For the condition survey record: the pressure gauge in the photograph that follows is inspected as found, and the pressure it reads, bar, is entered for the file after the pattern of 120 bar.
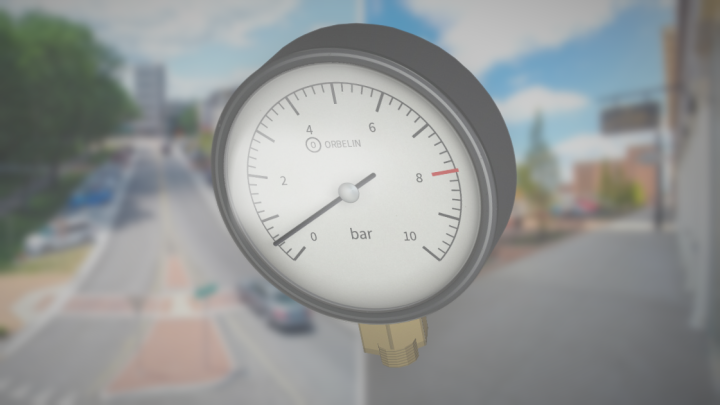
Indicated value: 0.5 bar
